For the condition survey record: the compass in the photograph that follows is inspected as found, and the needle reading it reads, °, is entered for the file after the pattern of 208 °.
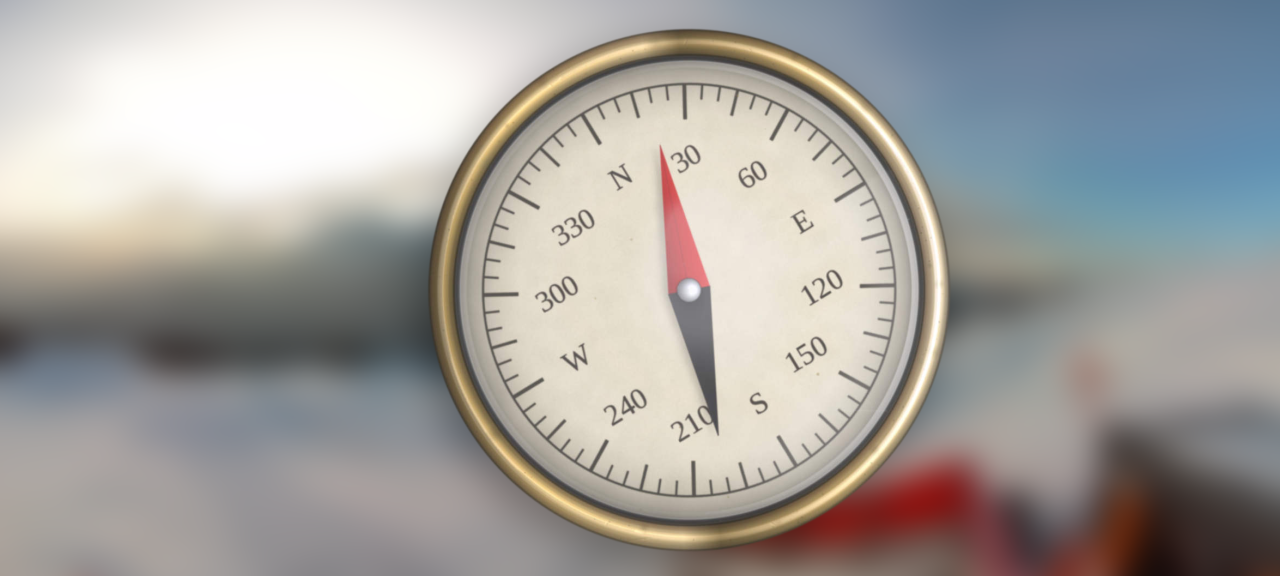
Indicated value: 20 °
